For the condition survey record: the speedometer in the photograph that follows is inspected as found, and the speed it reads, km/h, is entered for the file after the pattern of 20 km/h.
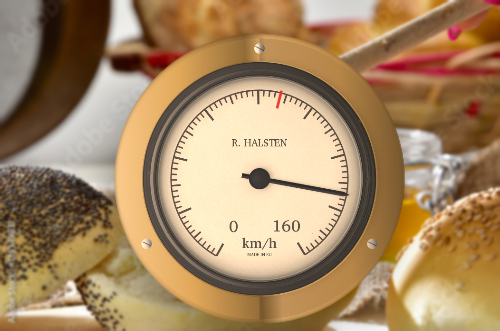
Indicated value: 134 km/h
